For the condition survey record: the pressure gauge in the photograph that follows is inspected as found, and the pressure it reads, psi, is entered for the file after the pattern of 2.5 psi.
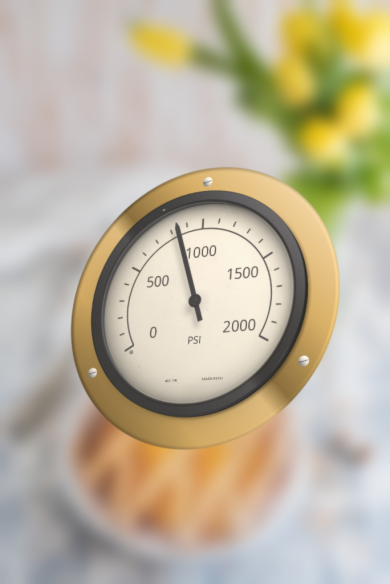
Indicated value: 850 psi
